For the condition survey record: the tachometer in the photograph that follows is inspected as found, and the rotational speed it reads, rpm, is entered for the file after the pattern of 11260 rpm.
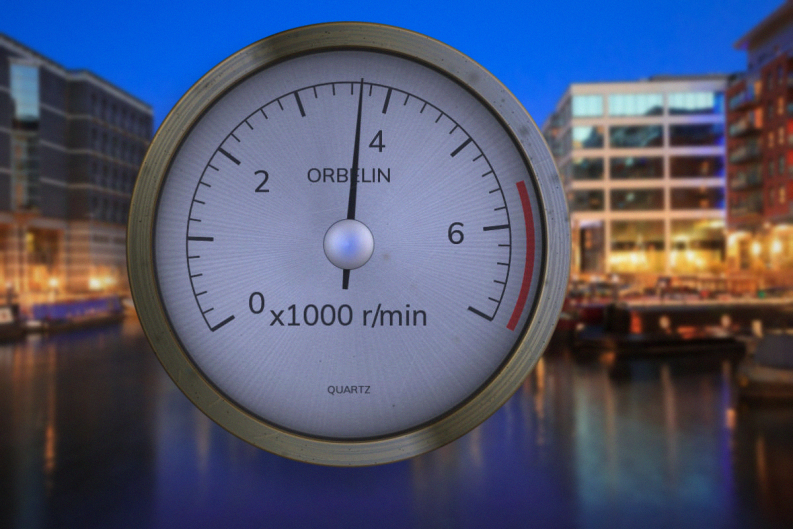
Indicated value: 3700 rpm
